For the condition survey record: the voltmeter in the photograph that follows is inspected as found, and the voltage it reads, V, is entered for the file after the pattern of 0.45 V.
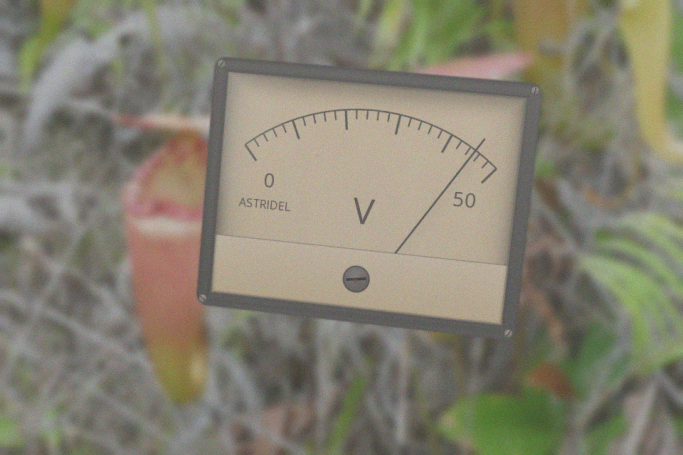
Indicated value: 45 V
